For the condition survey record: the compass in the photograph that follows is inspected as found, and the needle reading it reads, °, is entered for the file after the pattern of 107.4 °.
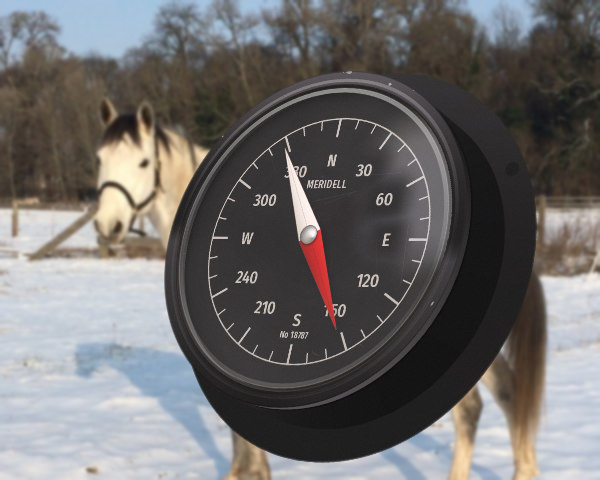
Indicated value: 150 °
